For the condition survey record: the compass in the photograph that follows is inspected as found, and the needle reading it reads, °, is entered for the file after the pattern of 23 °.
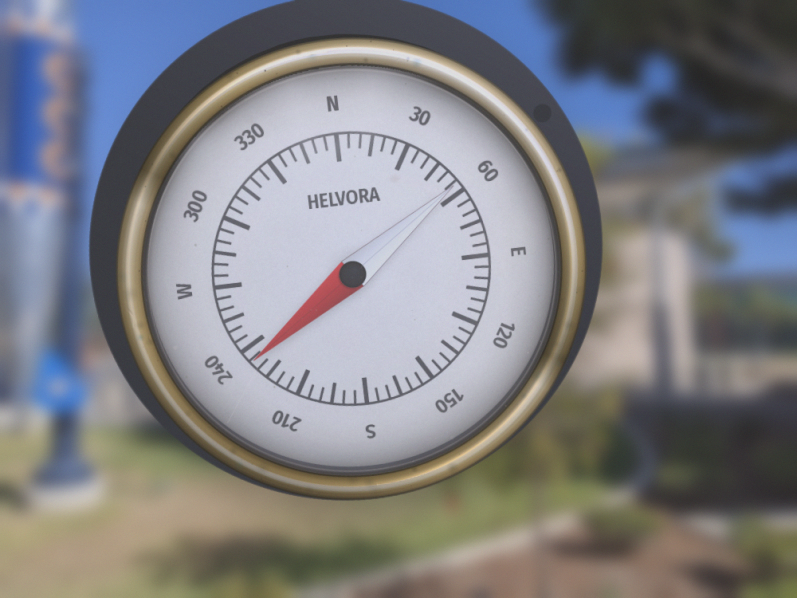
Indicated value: 235 °
